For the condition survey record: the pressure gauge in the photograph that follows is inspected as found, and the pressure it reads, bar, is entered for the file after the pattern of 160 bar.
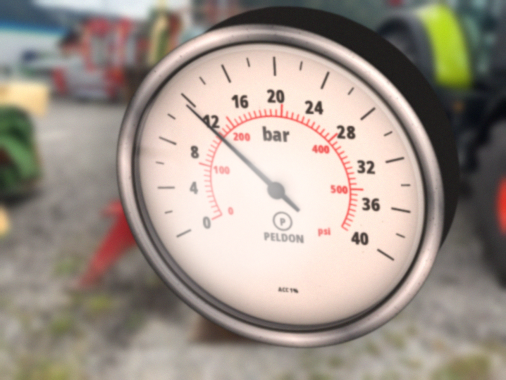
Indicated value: 12 bar
